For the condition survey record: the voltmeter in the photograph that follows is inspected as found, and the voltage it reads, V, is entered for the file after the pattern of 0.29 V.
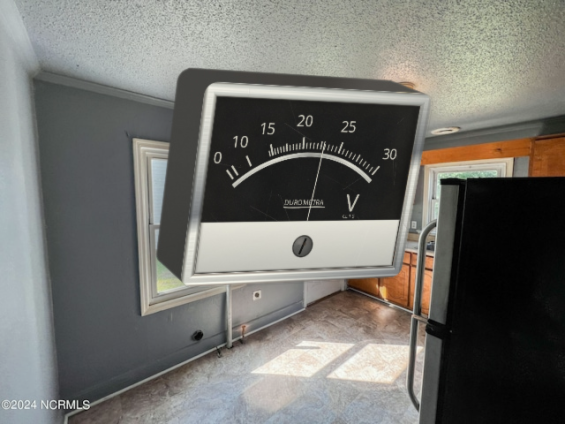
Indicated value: 22.5 V
